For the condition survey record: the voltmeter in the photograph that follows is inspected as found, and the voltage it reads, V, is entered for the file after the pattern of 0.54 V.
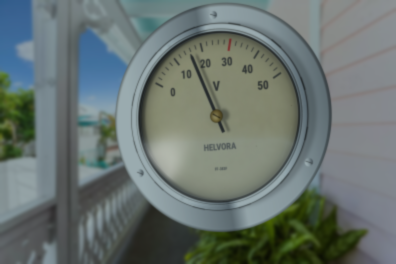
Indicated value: 16 V
